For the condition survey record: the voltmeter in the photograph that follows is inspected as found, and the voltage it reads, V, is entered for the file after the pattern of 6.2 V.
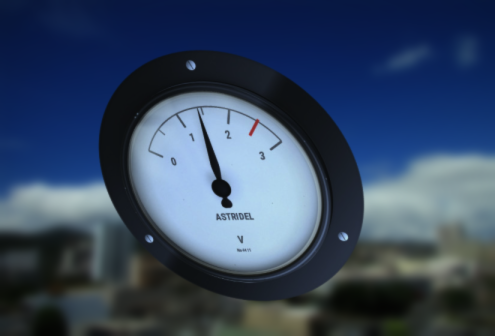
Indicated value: 1.5 V
